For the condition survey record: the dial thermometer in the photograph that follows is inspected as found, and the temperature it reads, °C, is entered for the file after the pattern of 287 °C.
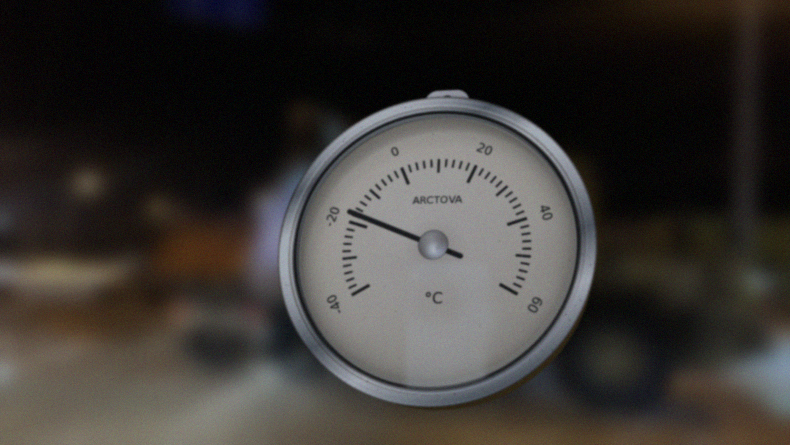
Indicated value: -18 °C
